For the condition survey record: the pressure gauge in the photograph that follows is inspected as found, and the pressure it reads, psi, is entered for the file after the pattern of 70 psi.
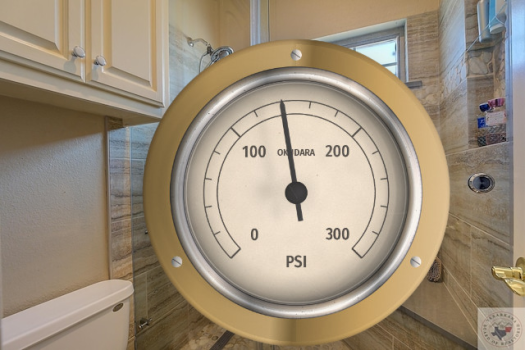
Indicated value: 140 psi
